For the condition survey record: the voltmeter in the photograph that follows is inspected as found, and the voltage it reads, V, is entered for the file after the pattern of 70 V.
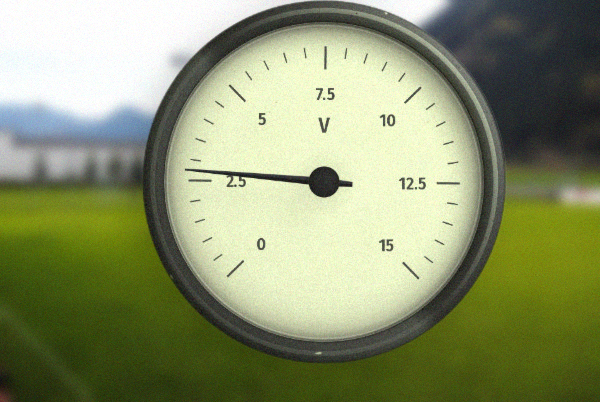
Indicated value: 2.75 V
